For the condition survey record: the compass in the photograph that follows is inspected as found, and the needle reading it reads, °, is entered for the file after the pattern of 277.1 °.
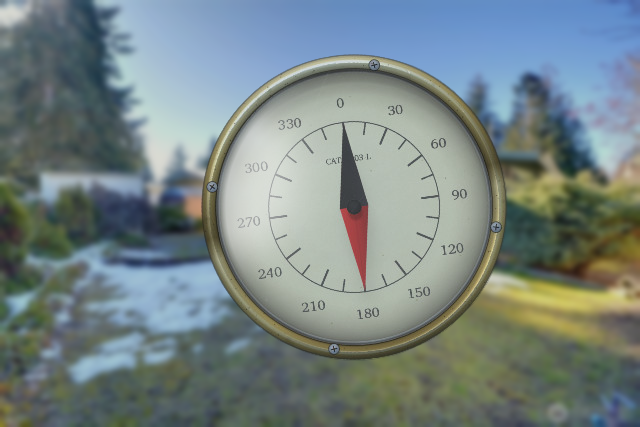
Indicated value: 180 °
